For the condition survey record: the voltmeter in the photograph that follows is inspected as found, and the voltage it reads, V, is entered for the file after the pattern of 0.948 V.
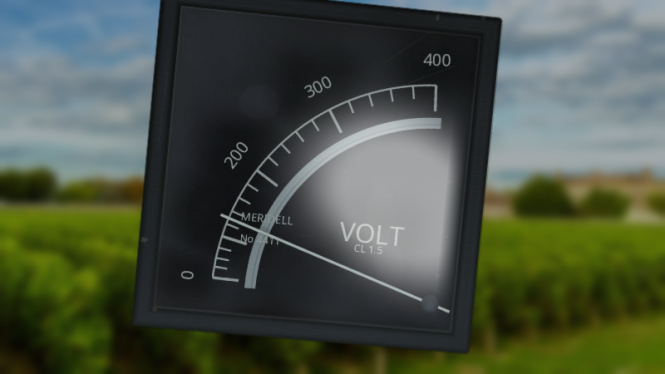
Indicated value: 130 V
